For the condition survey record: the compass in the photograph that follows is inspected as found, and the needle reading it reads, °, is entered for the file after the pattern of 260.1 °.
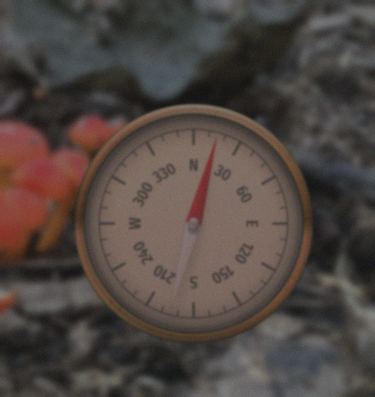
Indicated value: 15 °
